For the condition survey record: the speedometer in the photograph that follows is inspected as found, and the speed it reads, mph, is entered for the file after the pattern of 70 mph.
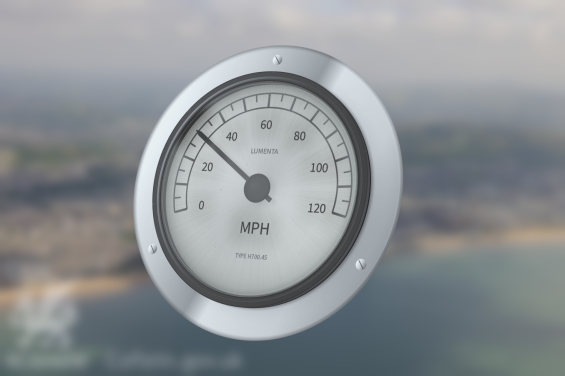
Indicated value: 30 mph
